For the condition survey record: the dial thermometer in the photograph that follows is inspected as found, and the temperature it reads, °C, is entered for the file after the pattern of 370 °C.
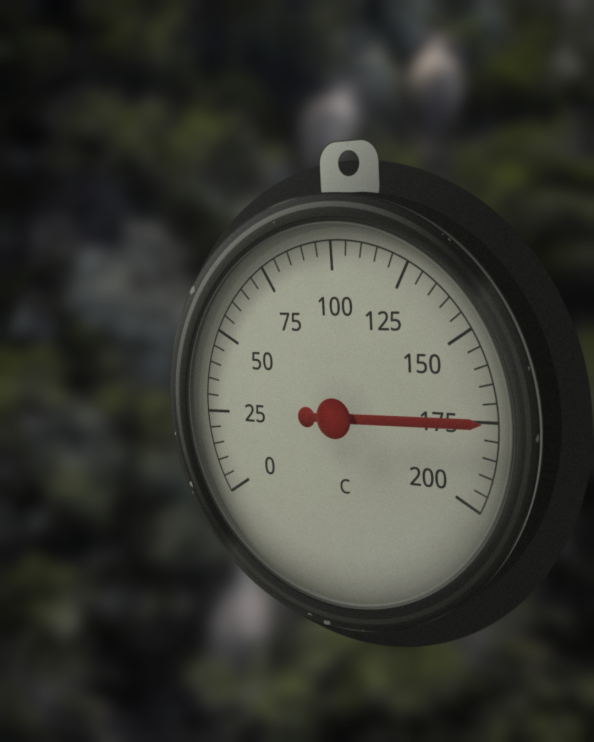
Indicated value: 175 °C
